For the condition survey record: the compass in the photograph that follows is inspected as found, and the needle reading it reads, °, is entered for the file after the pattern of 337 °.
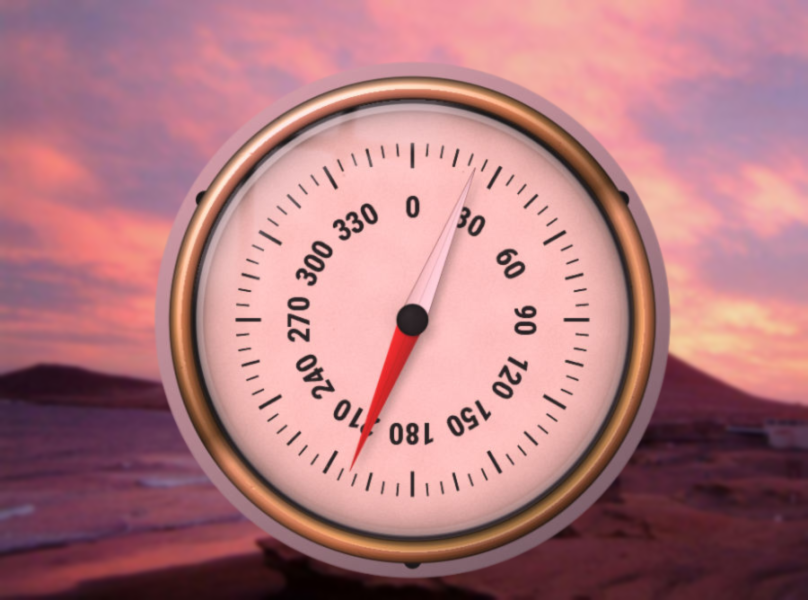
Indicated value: 202.5 °
